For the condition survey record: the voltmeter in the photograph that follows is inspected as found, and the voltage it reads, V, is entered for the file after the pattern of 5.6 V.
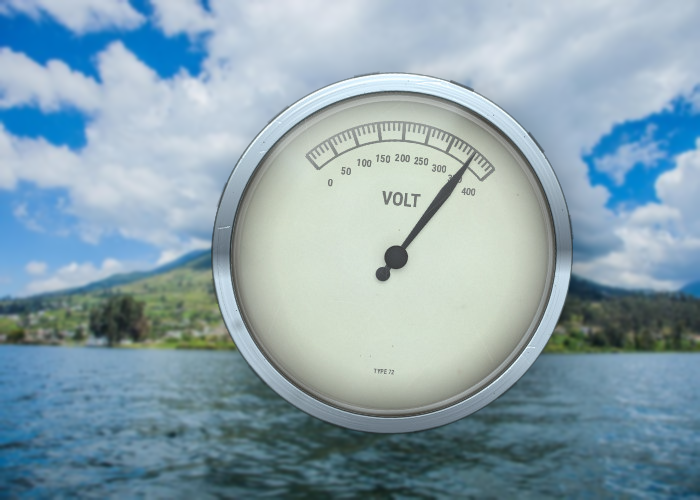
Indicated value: 350 V
